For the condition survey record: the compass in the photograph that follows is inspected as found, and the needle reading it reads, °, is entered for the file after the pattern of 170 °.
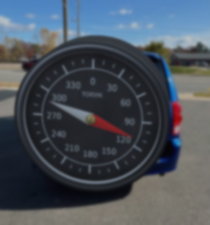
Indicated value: 110 °
